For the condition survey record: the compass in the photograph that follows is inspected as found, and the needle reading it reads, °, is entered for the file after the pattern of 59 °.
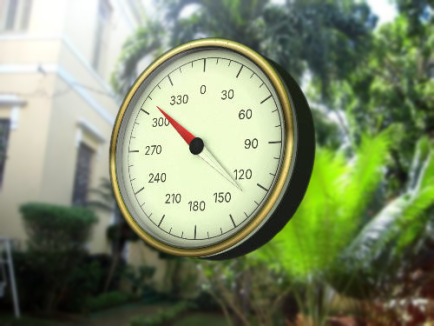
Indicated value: 310 °
